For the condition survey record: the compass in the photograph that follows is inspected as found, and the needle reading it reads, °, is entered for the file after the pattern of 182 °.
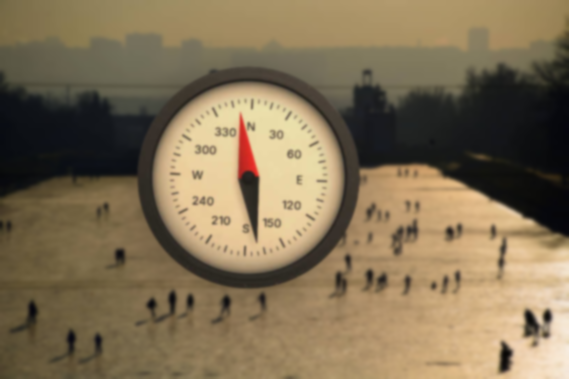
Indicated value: 350 °
